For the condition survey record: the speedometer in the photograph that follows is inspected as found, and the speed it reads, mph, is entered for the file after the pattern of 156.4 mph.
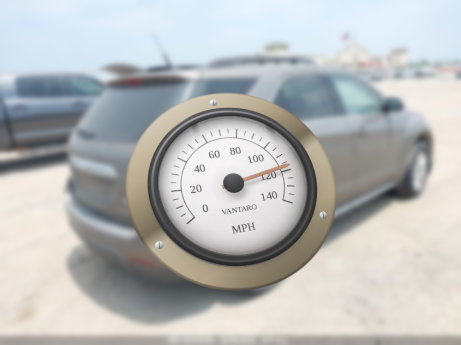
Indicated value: 117.5 mph
